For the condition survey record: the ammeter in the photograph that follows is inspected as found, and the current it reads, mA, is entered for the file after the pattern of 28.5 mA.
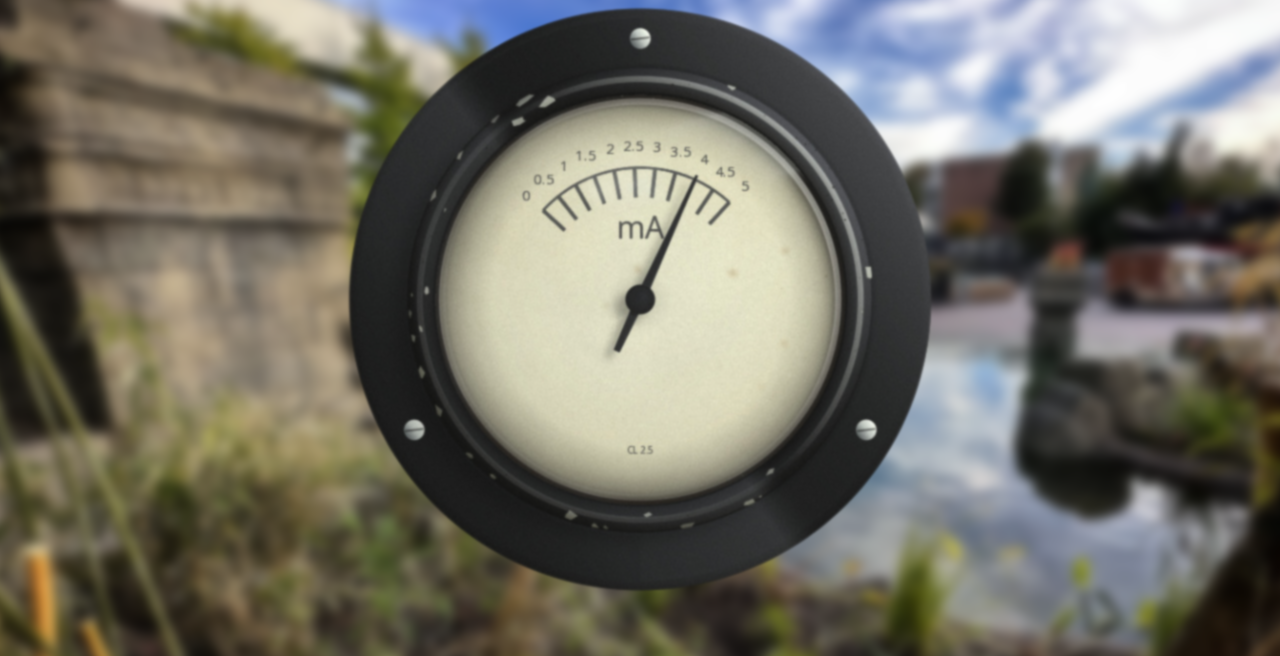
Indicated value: 4 mA
